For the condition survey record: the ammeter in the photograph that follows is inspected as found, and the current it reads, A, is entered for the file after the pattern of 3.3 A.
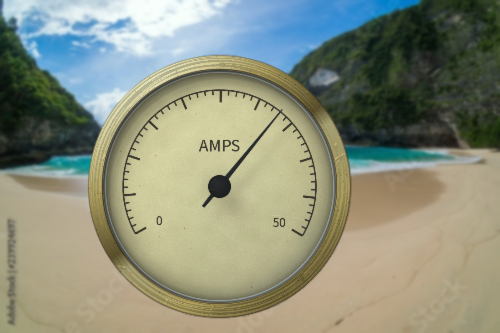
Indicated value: 33 A
